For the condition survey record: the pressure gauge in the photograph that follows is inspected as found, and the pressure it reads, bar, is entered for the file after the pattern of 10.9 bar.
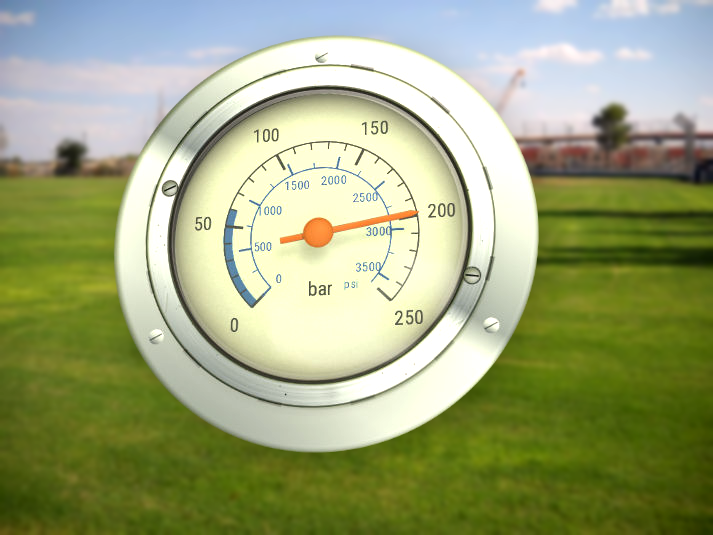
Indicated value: 200 bar
